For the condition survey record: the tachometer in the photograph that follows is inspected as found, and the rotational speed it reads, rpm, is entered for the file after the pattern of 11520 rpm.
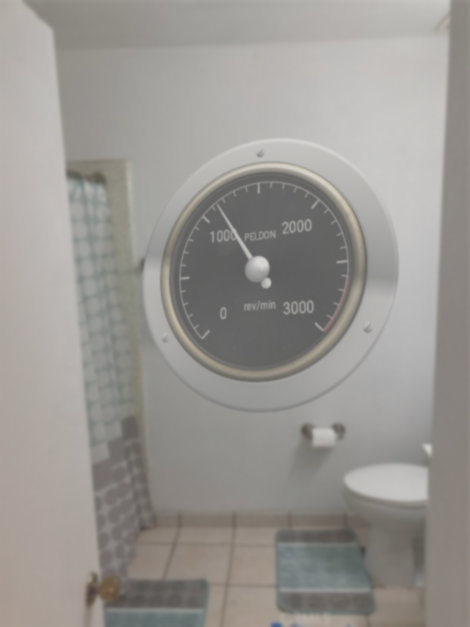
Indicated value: 1150 rpm
